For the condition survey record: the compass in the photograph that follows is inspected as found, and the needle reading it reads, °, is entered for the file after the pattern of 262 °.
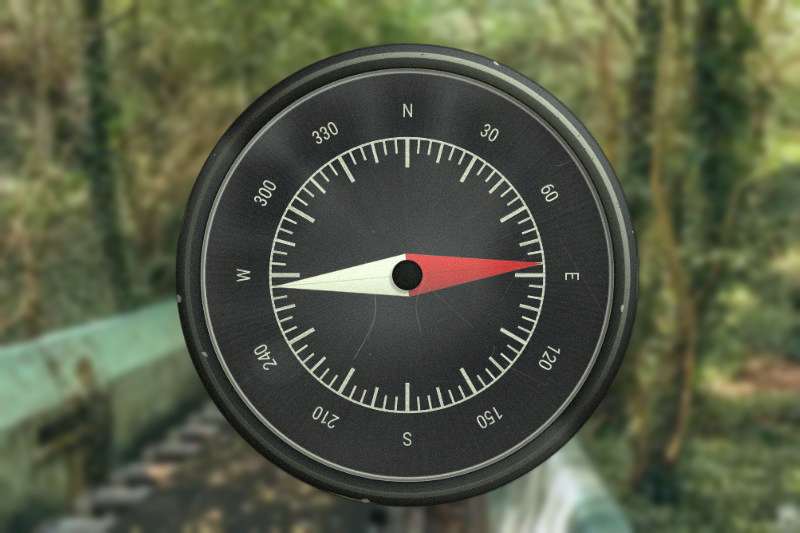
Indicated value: 85 °
